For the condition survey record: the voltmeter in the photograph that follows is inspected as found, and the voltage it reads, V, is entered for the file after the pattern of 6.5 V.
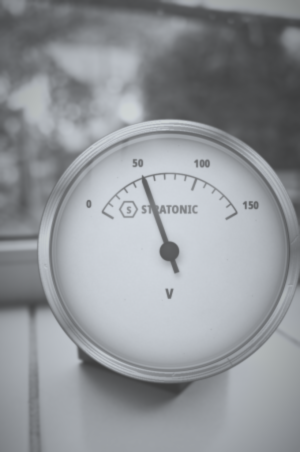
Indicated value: 50 V
